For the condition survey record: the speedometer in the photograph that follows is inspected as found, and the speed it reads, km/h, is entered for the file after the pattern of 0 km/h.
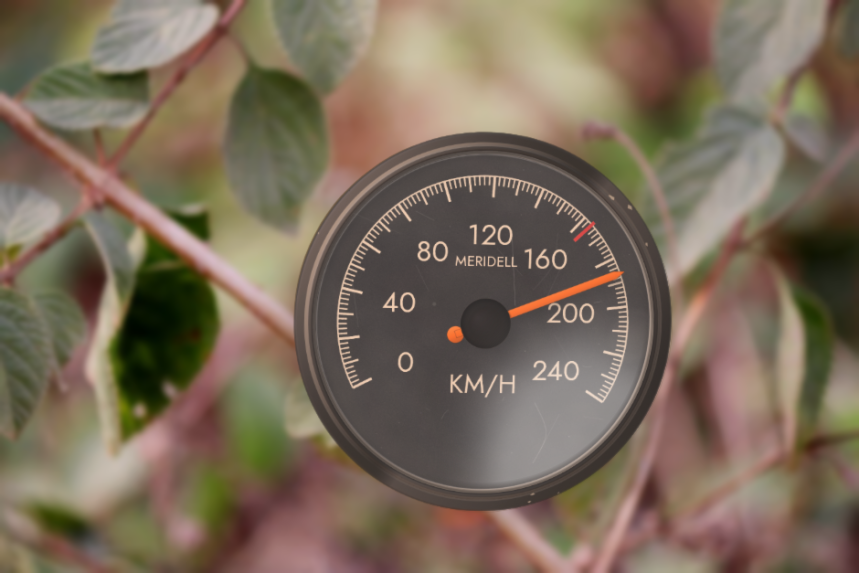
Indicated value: 186 km/h
